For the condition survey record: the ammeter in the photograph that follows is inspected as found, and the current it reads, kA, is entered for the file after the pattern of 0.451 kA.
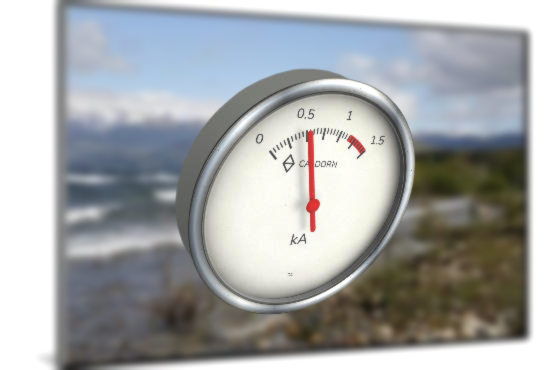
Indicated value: 0.5 kA
